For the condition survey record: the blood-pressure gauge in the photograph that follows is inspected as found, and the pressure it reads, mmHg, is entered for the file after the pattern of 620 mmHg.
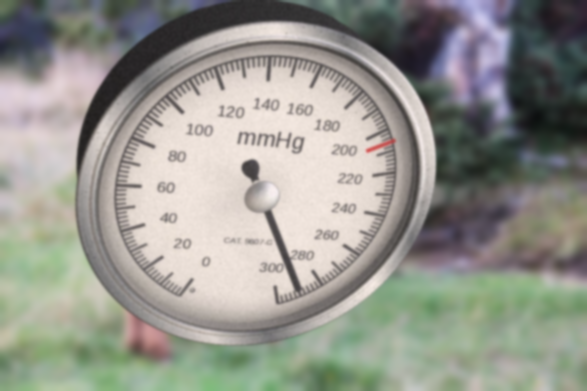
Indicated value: 290 mmHg
